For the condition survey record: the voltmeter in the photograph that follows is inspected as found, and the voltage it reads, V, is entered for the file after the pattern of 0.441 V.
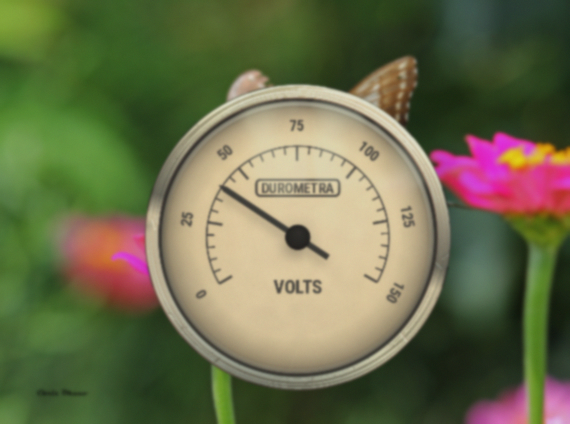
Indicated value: 40 V
